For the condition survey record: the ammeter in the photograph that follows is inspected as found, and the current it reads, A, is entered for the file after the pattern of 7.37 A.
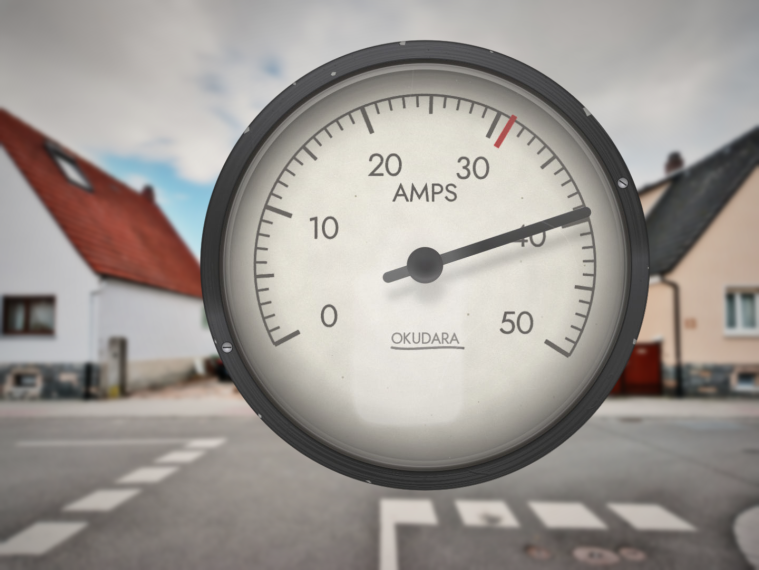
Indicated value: 39.5 A
